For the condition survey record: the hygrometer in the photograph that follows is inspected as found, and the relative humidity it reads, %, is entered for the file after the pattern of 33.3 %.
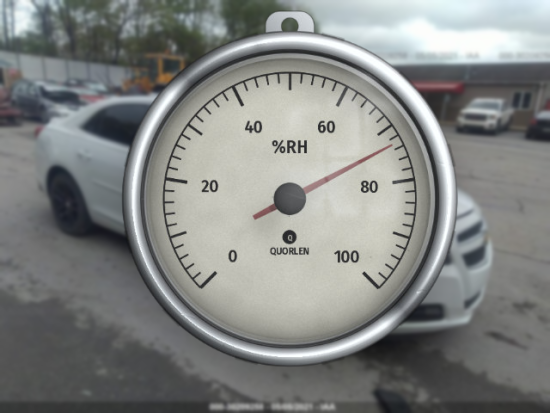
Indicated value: 73 %
